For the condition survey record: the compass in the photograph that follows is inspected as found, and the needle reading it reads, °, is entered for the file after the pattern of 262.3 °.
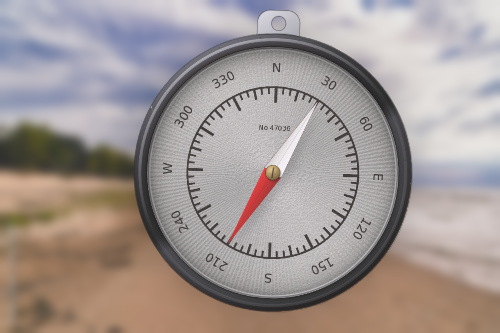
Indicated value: 210 °
